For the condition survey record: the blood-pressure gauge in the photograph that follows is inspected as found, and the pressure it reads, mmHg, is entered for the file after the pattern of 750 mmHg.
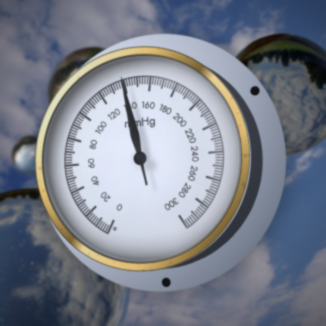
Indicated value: 140 mmHg
